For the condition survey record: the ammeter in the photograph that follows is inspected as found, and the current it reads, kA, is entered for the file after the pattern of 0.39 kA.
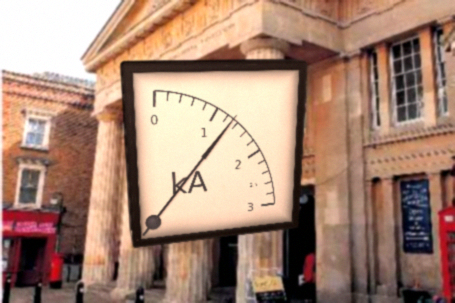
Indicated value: 1.3 kA
